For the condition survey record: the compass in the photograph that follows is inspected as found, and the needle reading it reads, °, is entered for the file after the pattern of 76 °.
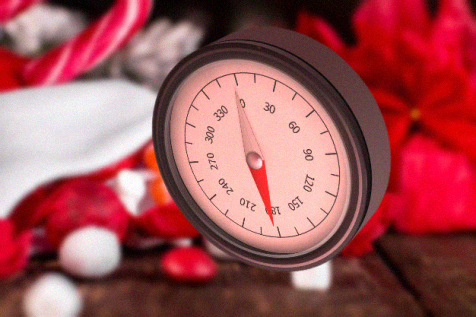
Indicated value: 180 °
